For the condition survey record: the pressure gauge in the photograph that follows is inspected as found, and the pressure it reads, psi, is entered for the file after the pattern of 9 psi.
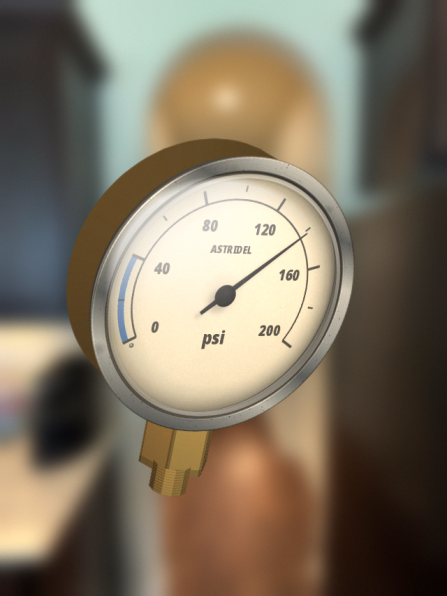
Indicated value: 140 psi
